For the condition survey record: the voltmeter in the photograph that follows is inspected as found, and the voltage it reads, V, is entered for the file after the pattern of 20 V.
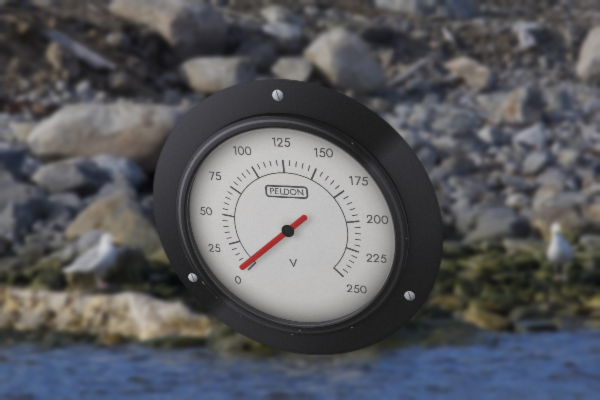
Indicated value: 5 V
